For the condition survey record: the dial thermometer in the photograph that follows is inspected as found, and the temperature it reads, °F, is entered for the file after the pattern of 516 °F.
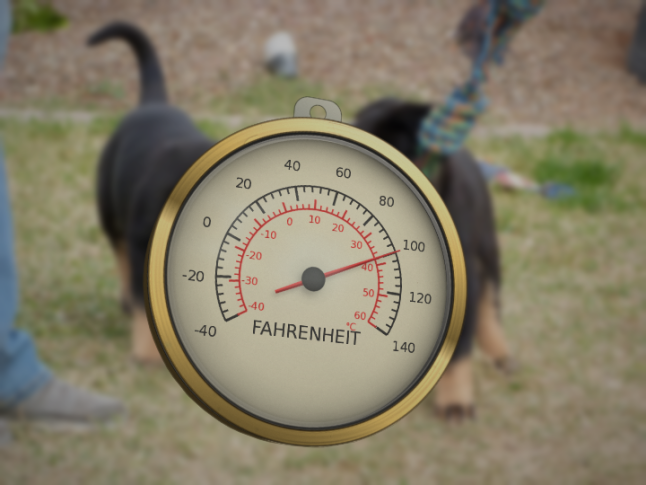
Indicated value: 100 °F
